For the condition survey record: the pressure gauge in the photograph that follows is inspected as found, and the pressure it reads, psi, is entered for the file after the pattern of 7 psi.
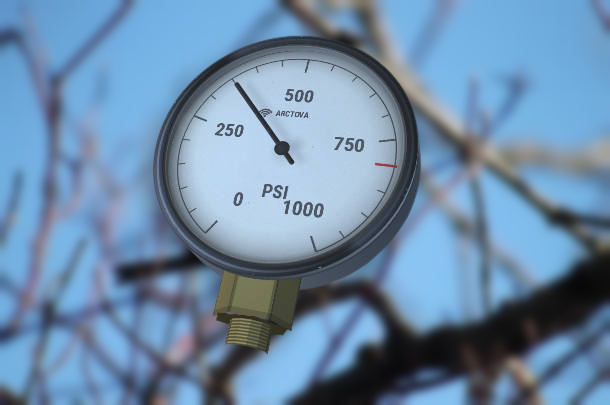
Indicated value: 350 psi
